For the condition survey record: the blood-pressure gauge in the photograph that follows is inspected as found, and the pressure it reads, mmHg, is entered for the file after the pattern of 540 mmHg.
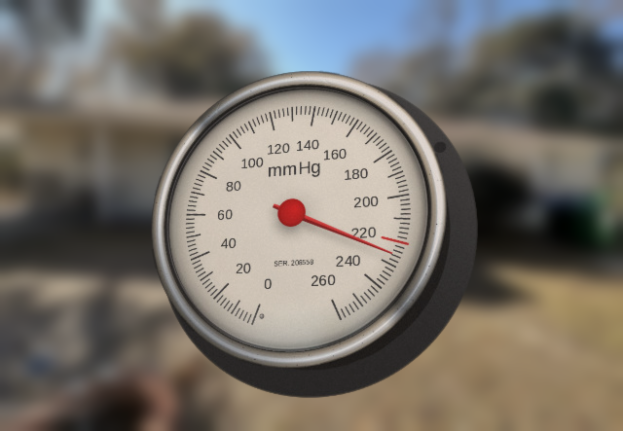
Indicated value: 226 mmHg
